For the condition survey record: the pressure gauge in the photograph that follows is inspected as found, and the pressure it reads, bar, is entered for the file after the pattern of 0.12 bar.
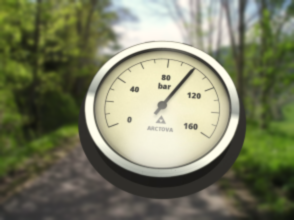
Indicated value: 100 bar
